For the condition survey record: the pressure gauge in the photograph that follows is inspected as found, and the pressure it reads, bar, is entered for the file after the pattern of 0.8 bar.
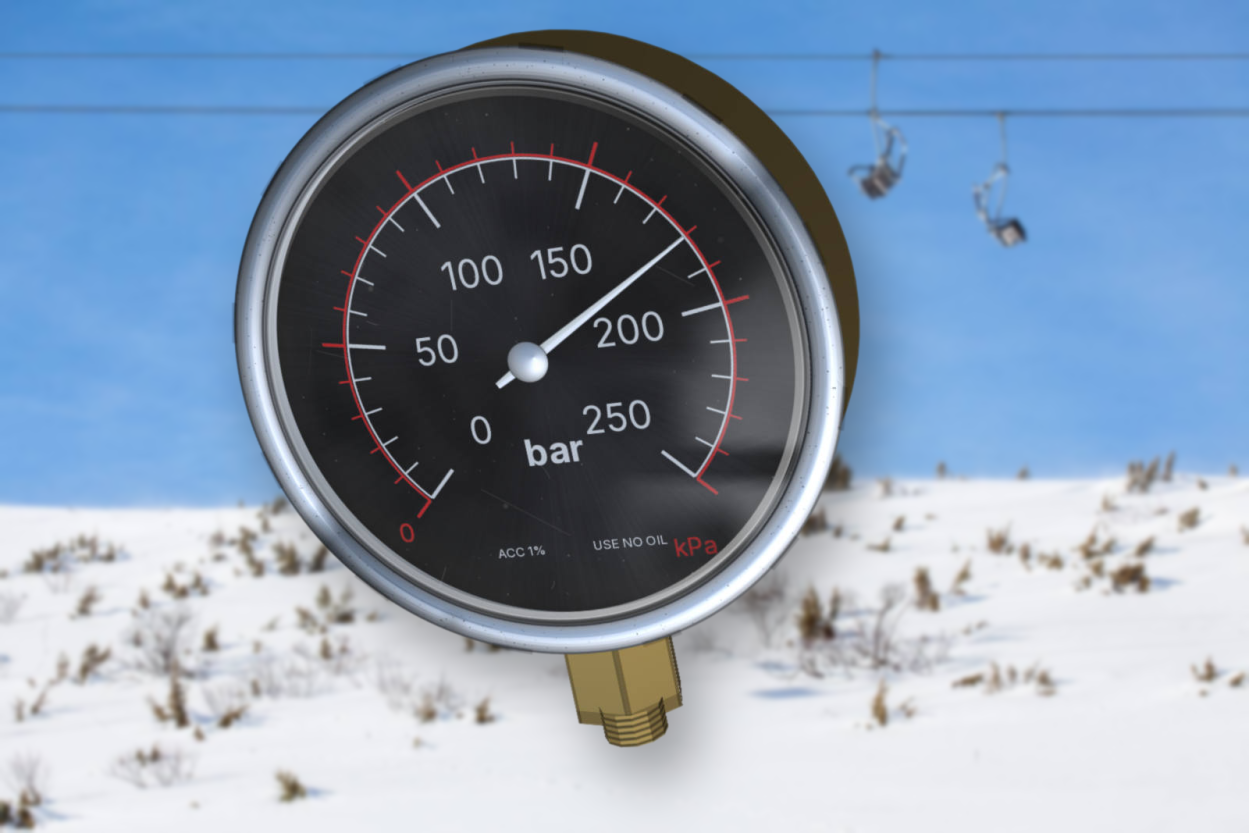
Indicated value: 180 bar
